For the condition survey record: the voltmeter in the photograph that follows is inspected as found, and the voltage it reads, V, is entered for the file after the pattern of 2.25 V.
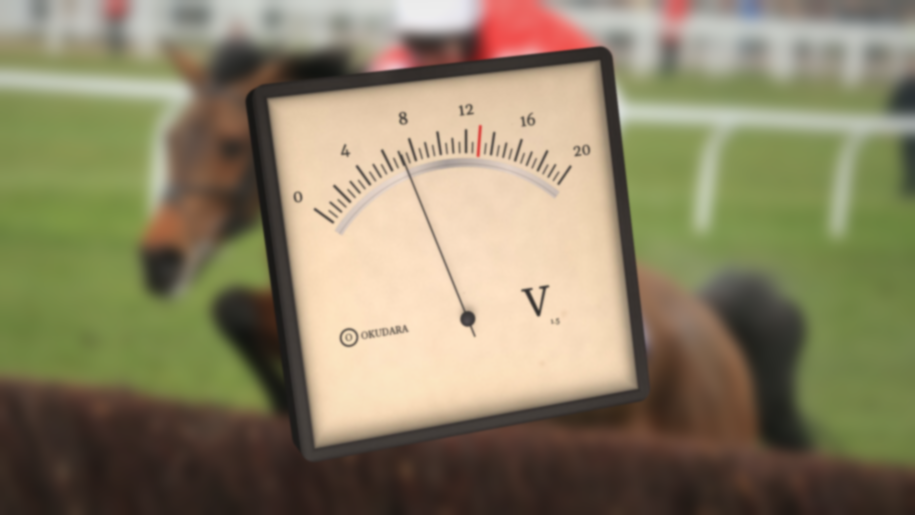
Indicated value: 7 V
